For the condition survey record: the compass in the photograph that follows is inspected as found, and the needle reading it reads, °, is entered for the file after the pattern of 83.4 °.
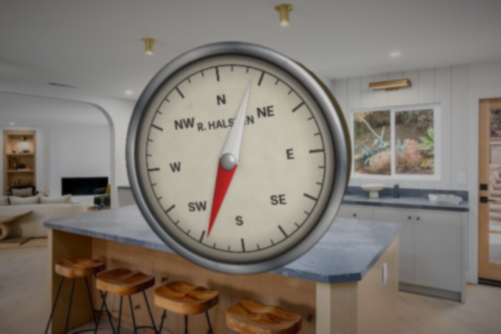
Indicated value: 205 °
